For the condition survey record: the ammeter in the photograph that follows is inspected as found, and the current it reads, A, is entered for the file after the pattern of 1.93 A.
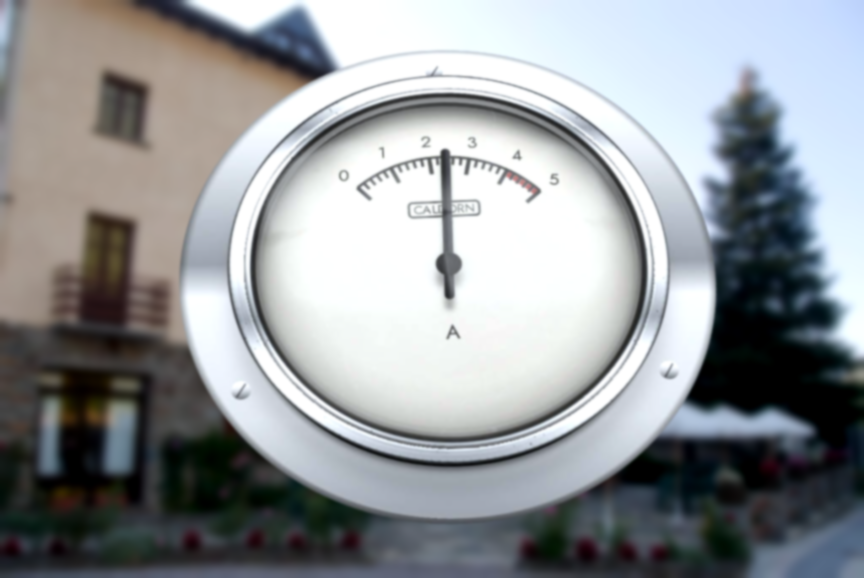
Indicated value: 2.4 A
